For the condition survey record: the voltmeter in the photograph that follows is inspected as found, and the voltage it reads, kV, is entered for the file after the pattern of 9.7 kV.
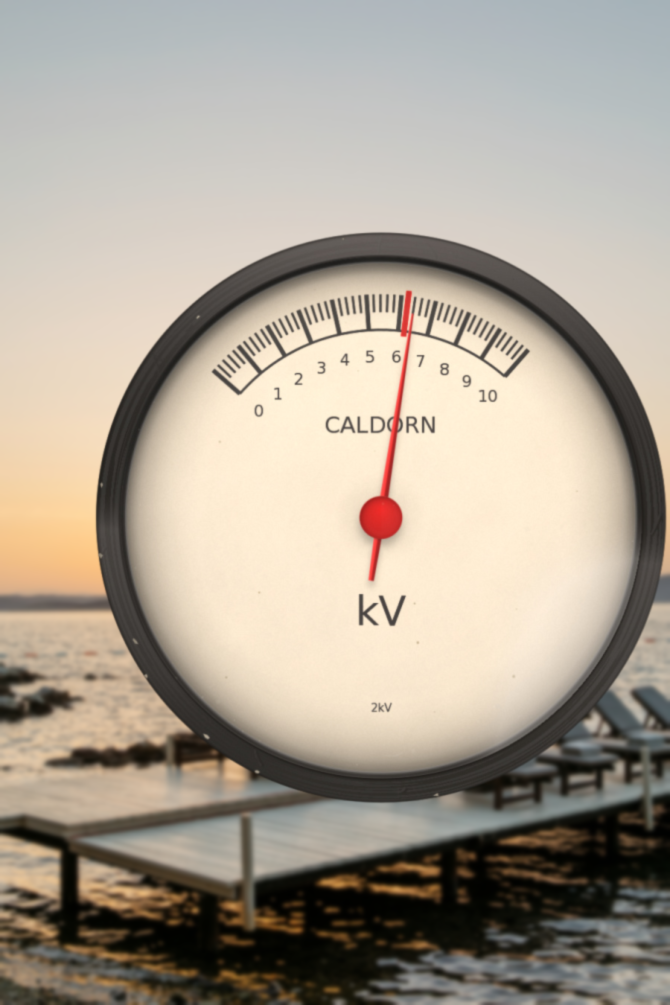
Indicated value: 6.4 kV
